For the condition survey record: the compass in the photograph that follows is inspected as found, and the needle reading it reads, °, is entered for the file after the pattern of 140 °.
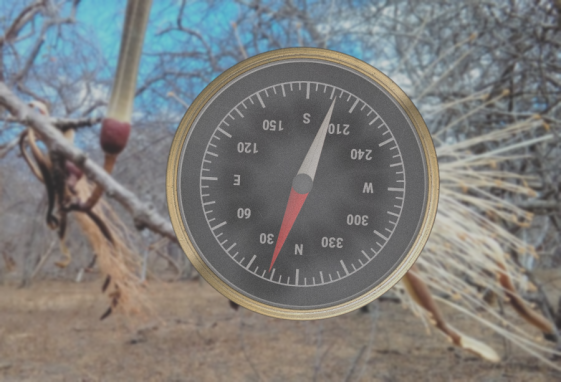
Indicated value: 17.5 °
